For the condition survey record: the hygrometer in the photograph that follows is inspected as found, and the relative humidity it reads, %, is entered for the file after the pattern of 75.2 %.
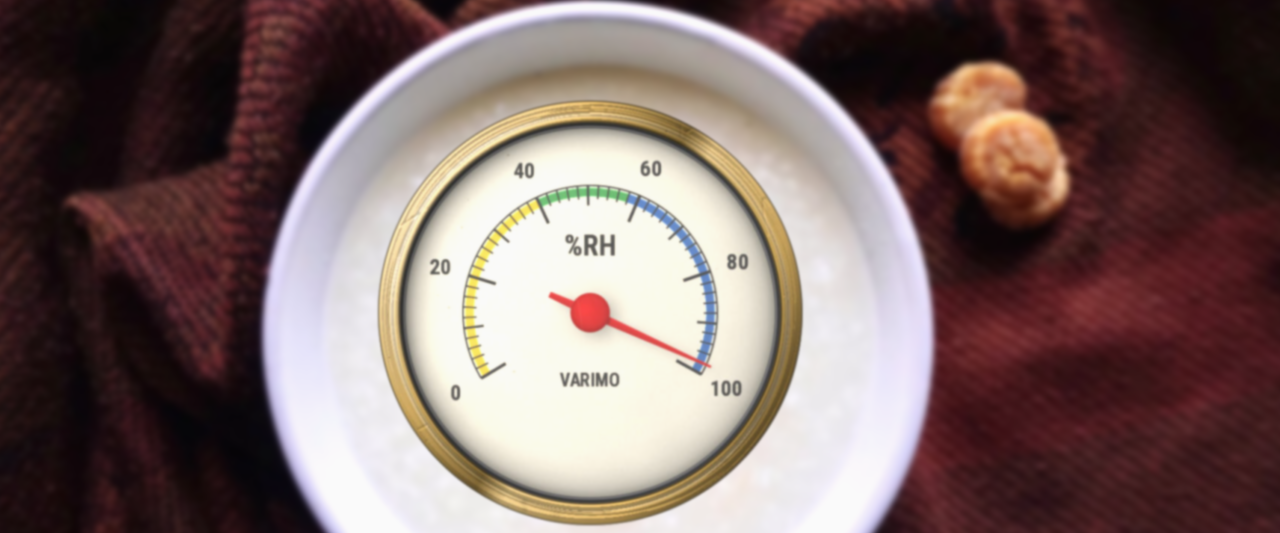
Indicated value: 98 %
